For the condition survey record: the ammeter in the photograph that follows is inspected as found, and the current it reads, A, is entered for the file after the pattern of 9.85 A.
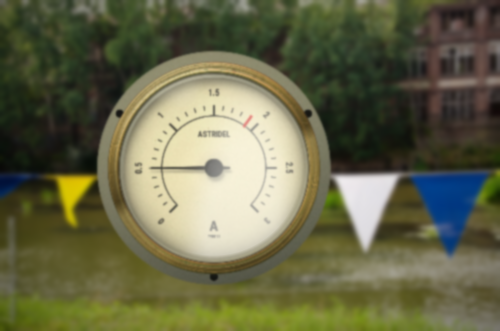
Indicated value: 0.5 A
